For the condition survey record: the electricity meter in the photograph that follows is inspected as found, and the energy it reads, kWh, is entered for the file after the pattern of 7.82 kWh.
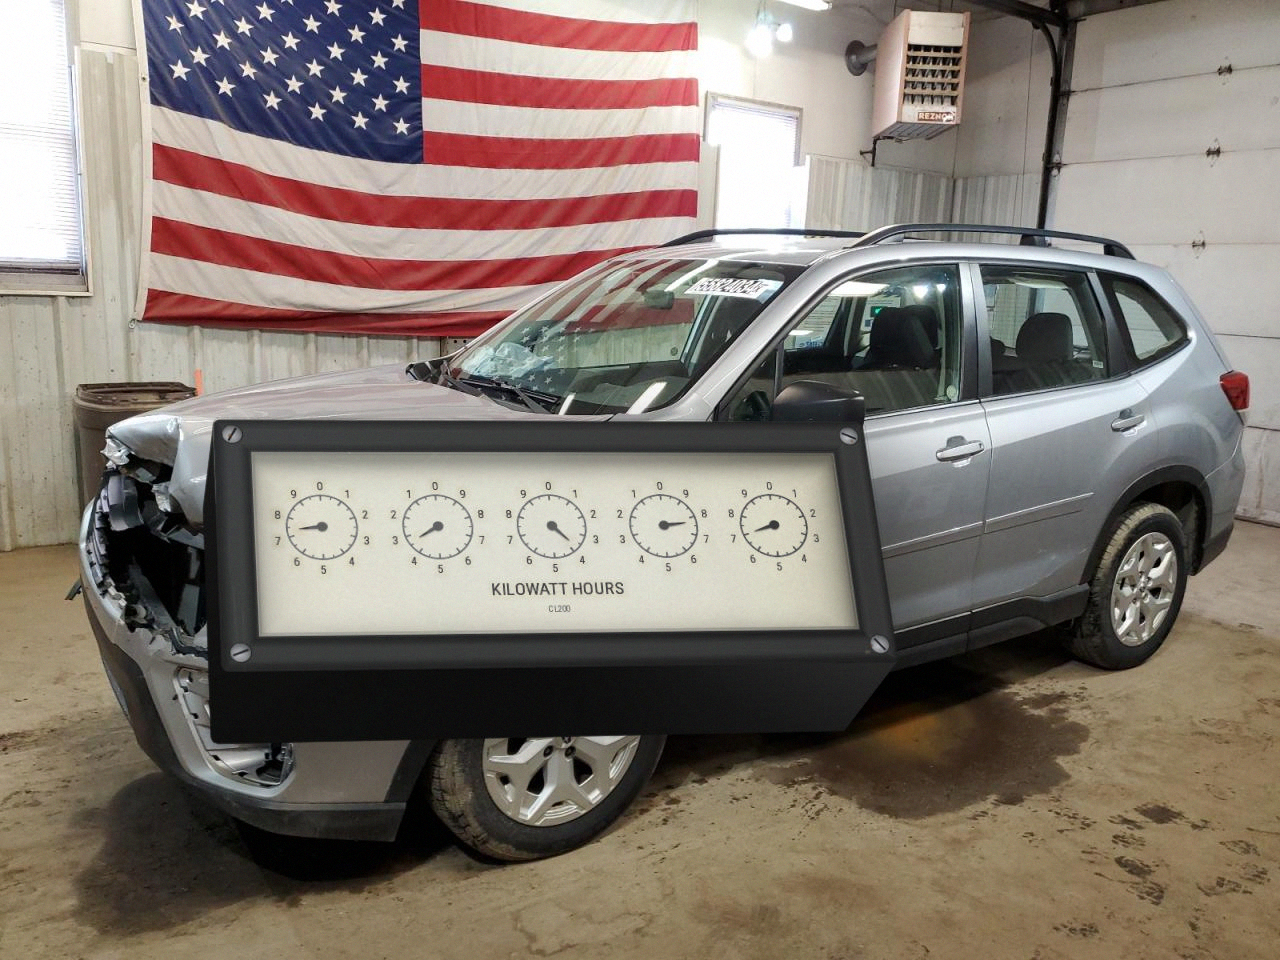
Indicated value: 73377 kWh
